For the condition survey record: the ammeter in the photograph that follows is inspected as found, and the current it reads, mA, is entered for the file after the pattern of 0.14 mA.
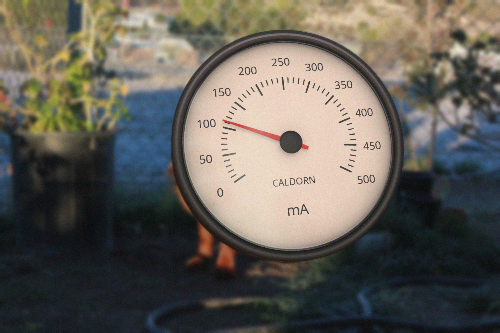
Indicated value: 110 mA
